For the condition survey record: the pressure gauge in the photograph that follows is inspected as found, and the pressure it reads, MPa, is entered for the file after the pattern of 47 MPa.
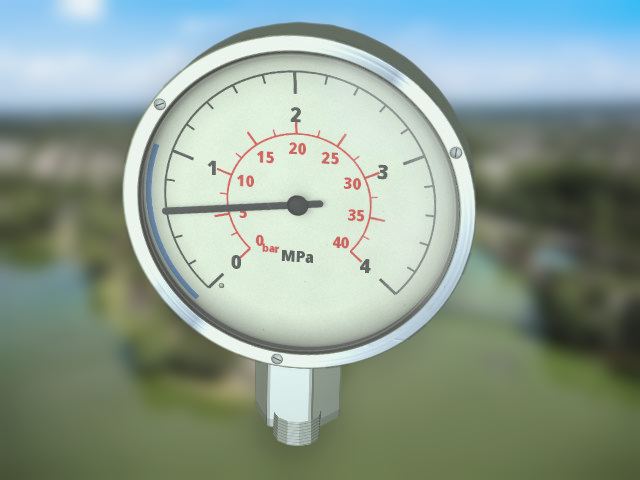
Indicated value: 0.6 MPa
